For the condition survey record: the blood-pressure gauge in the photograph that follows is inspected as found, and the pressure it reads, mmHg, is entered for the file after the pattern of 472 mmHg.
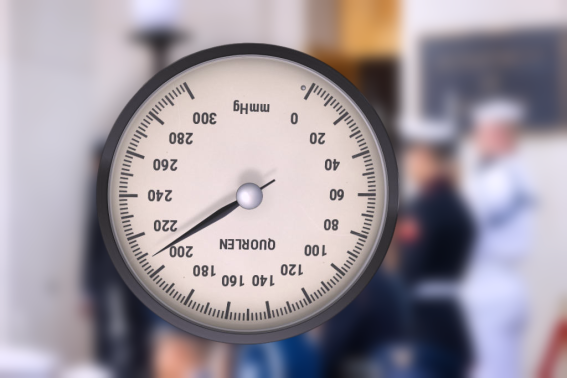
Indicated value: 208 mmHg
